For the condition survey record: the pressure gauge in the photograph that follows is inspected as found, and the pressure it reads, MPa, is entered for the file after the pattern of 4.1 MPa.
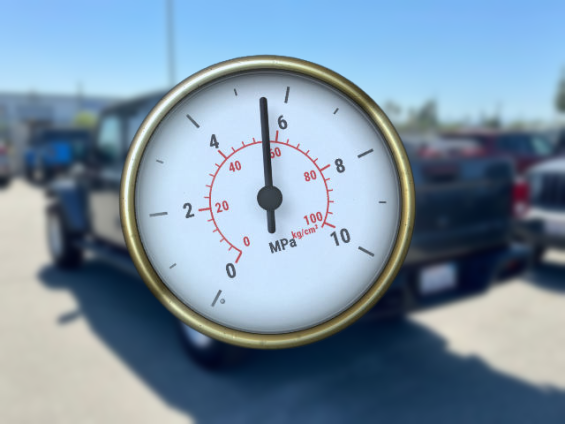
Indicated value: 5.5 MPa
